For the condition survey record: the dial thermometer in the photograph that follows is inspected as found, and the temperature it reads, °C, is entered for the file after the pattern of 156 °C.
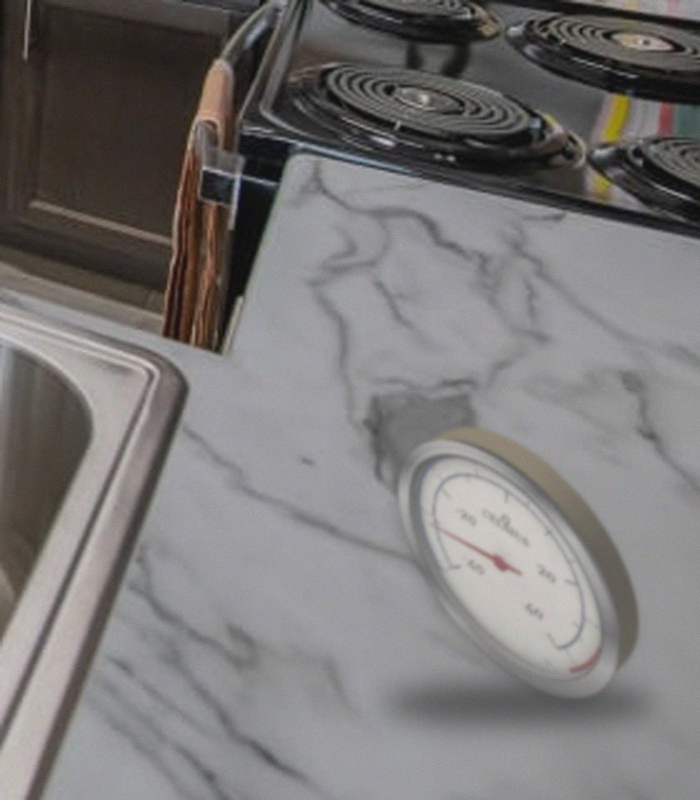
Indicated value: -30 °C
